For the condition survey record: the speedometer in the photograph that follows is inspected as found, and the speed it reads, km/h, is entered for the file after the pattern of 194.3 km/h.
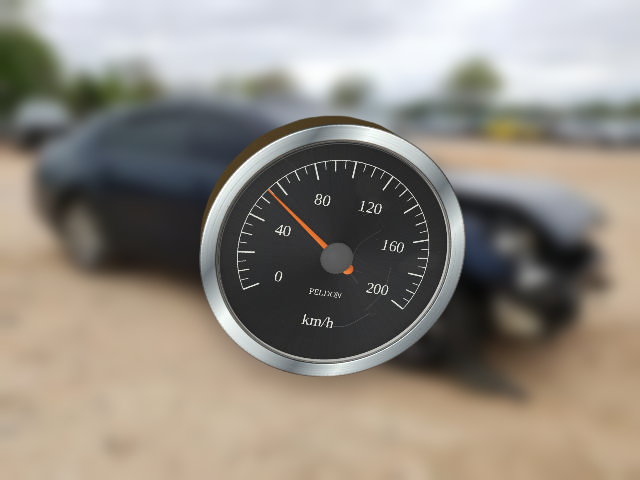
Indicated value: 55 km/h
